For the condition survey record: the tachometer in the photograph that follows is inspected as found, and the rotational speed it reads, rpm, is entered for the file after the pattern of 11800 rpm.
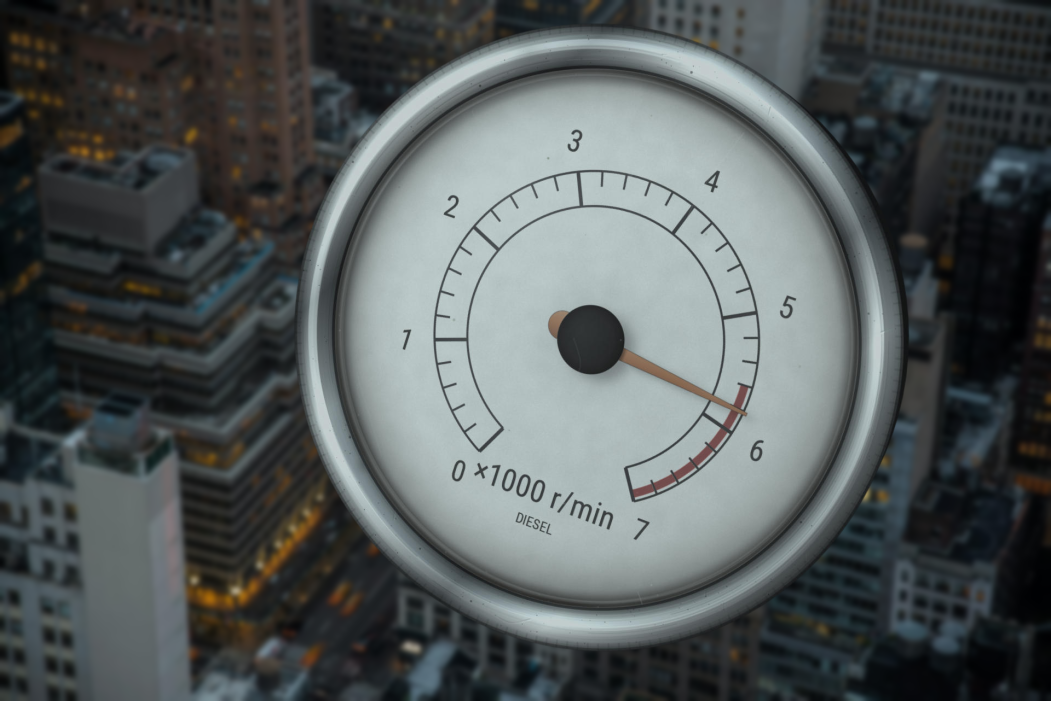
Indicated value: 5800 rpm
